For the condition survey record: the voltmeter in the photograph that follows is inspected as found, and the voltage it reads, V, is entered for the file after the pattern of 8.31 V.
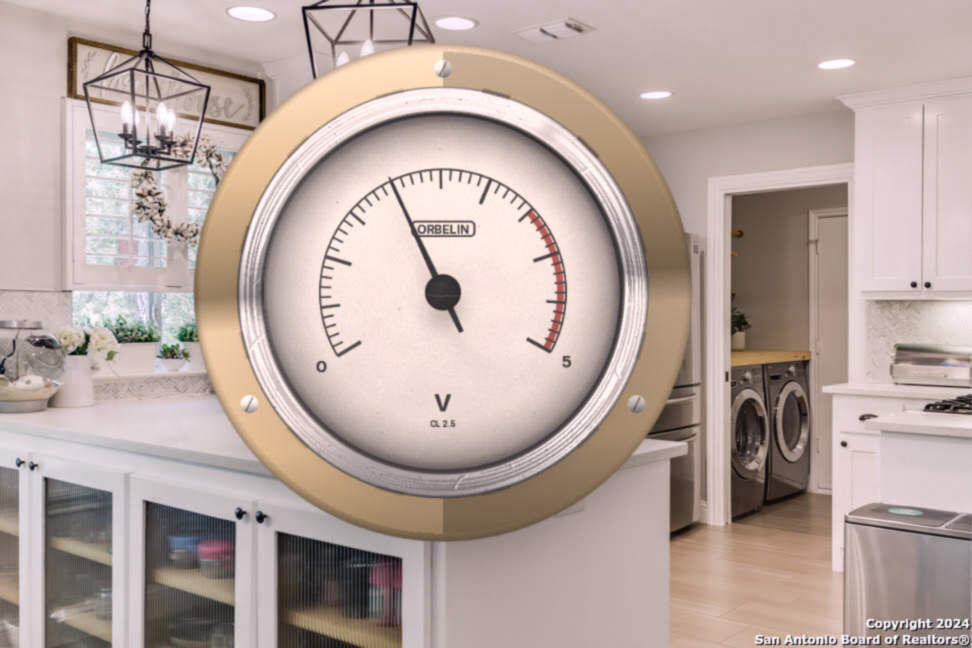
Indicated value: 2 V
